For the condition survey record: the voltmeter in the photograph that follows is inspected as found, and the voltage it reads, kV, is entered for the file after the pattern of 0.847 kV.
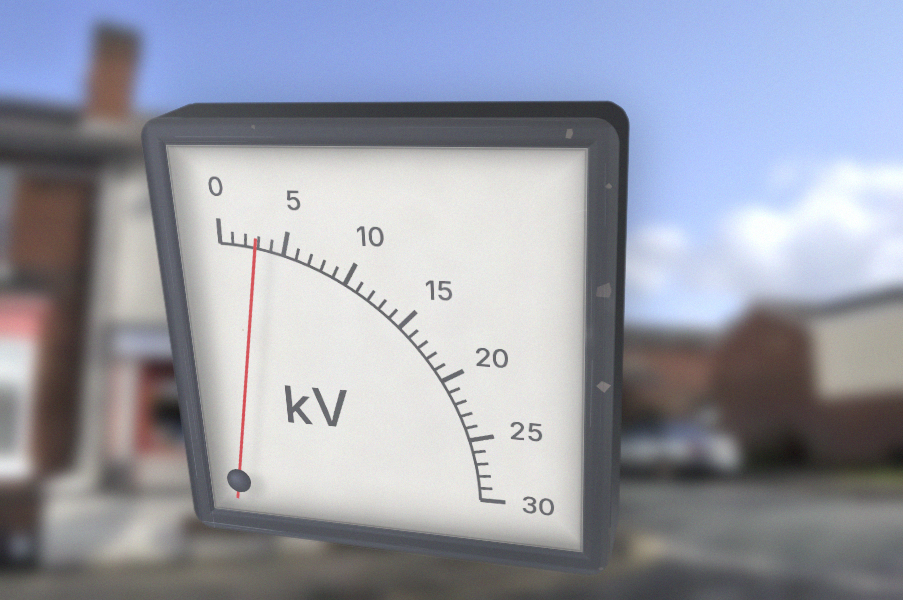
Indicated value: 3 kV
